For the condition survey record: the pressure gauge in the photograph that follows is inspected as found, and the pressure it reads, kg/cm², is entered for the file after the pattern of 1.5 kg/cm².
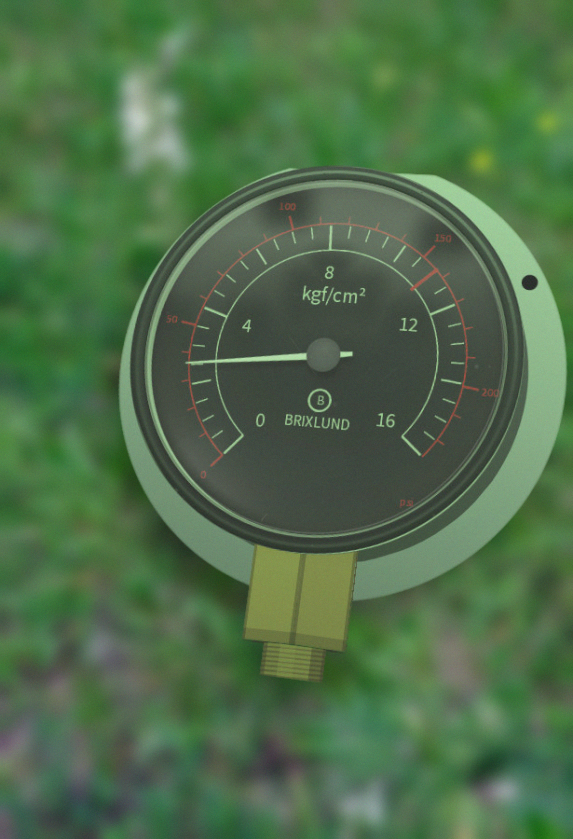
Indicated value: 2.5 kg/cm²
